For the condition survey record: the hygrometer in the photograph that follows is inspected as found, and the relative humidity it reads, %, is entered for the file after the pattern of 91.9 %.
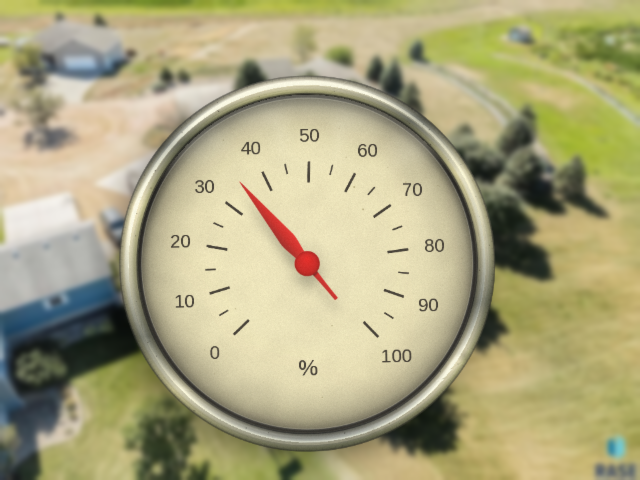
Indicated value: 35 %
